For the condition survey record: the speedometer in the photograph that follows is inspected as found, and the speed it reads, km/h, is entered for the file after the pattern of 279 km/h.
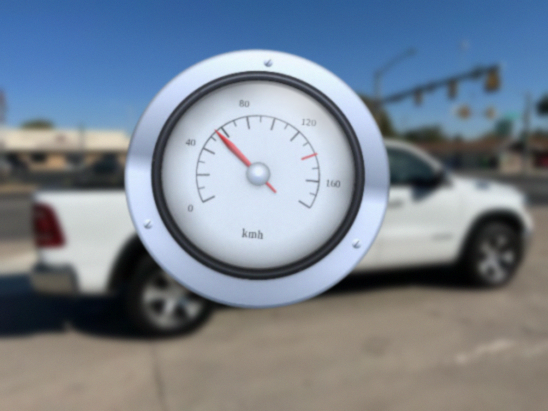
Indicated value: 55 km/h
